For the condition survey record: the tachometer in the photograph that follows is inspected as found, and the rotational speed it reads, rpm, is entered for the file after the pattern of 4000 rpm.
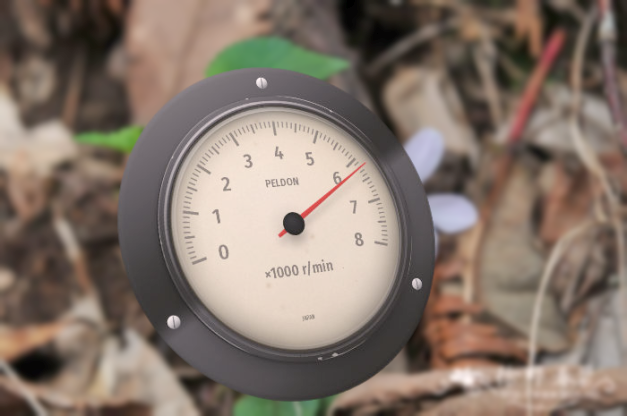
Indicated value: 6200 rpm
